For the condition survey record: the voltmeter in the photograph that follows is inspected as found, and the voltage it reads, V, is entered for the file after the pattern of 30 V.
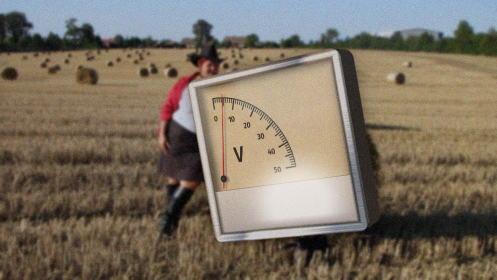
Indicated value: 5 V
